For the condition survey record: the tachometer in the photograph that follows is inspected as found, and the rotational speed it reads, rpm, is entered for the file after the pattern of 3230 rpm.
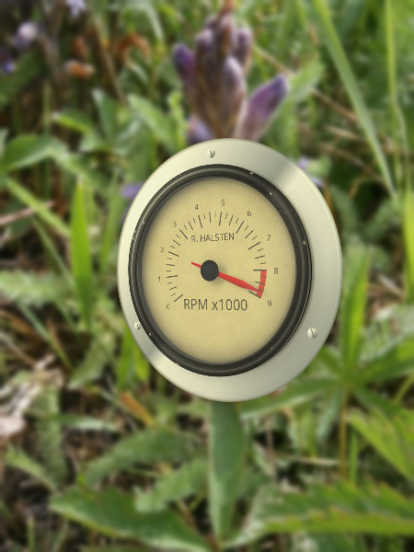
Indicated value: 8750 rpm
